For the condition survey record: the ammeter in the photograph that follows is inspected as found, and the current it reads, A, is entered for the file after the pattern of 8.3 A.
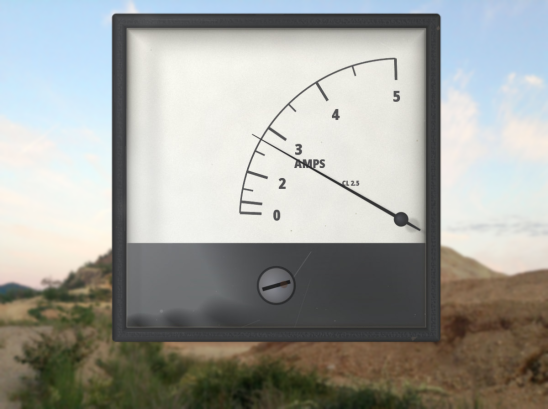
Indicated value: 2.75 A
